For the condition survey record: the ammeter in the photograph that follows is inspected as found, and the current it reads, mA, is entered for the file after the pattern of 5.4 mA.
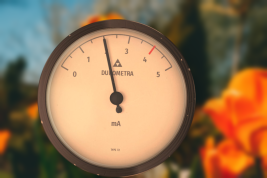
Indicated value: 2 mA
